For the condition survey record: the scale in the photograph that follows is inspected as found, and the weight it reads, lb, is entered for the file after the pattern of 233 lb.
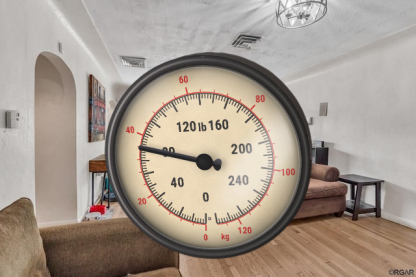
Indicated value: 80 lb
